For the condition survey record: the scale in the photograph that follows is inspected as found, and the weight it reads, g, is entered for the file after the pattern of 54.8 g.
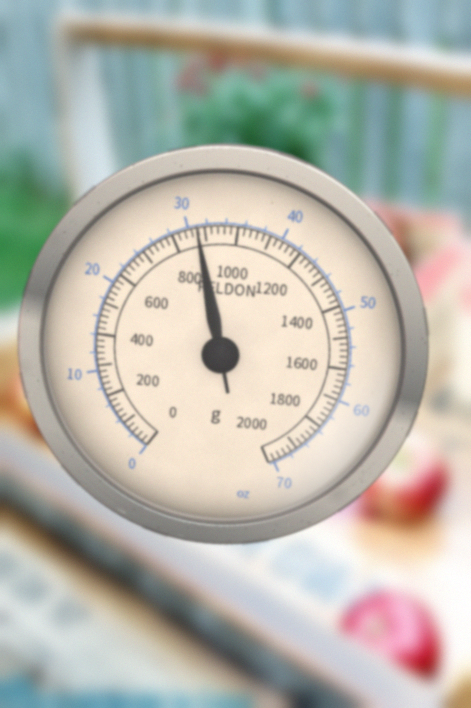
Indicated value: 880 g
